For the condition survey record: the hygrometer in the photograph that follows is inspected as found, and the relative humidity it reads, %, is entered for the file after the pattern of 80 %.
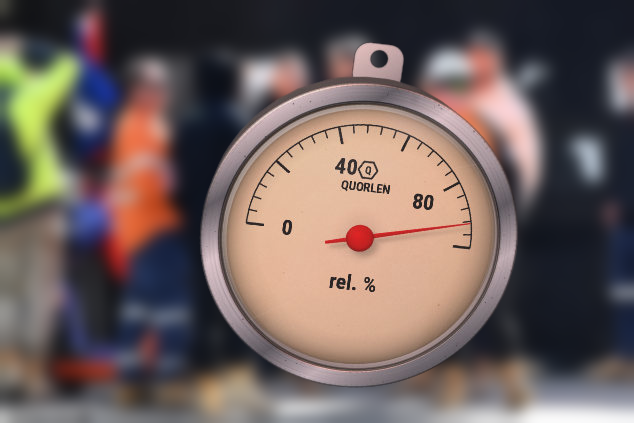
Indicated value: 92 %
